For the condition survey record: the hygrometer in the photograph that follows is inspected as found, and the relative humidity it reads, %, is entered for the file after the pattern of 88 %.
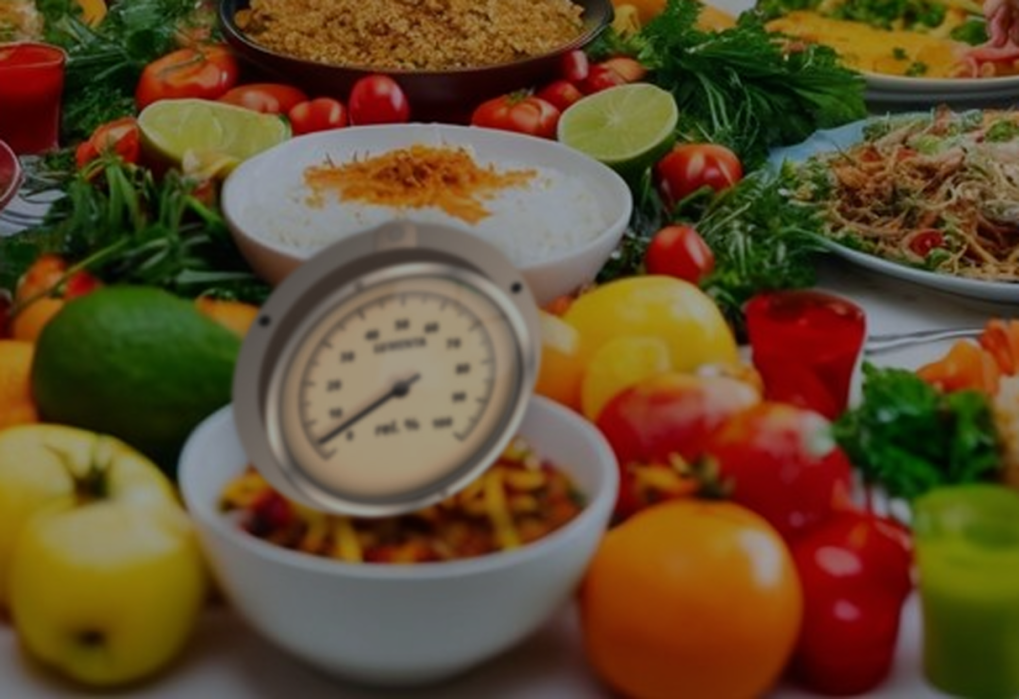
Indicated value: 5 %
